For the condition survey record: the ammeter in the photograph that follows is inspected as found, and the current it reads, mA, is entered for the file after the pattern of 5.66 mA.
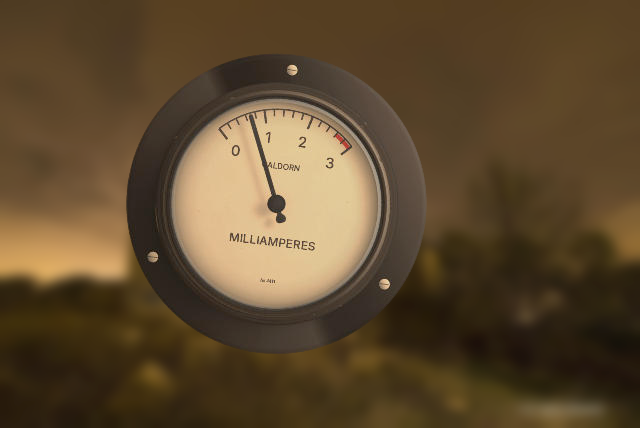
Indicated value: 0.7 mA
